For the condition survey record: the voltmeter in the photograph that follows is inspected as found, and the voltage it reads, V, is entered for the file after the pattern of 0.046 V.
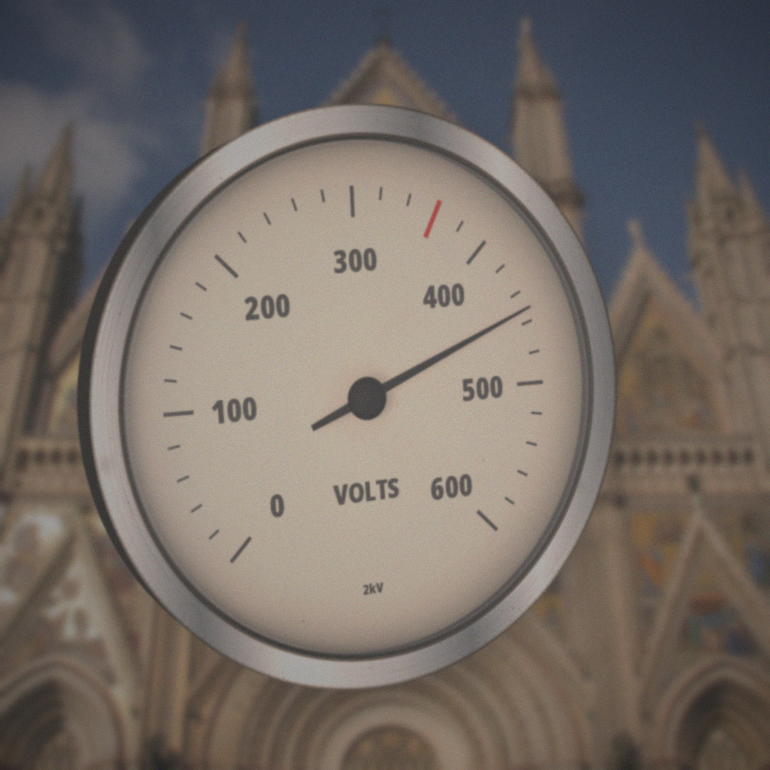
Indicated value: 450 V
